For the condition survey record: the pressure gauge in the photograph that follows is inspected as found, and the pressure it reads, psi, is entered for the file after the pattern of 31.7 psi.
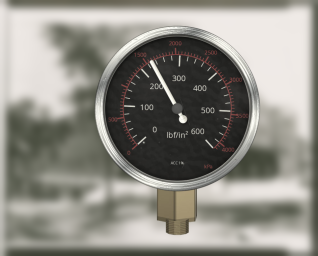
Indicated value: 230 psi
